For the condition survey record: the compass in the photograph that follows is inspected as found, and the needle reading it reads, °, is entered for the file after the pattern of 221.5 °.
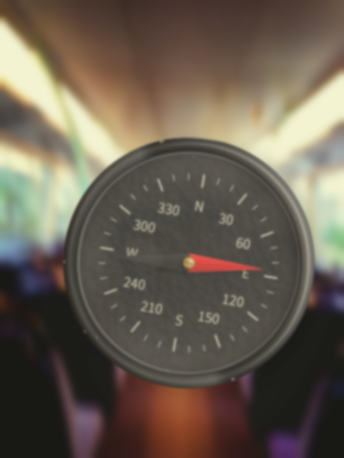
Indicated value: 85 °
